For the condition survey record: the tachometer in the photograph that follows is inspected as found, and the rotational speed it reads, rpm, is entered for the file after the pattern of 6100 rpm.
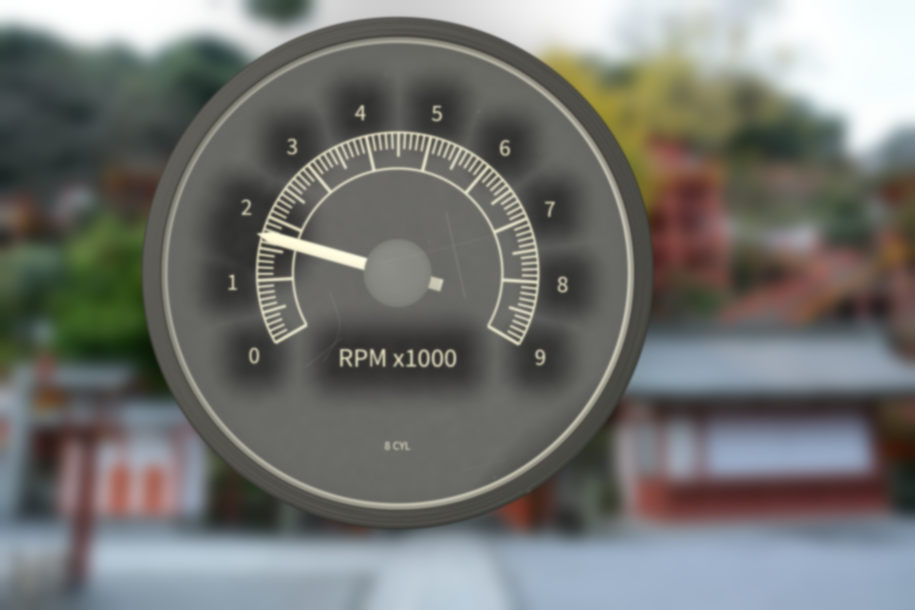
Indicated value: 1700 rpm
